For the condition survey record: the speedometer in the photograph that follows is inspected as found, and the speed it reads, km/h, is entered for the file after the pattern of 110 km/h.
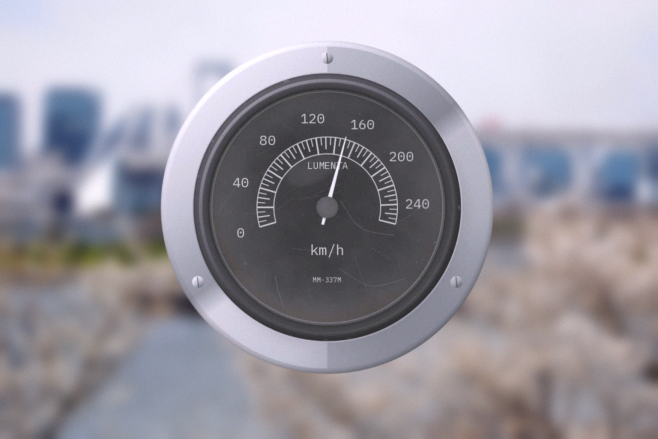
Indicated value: 150 km/h
